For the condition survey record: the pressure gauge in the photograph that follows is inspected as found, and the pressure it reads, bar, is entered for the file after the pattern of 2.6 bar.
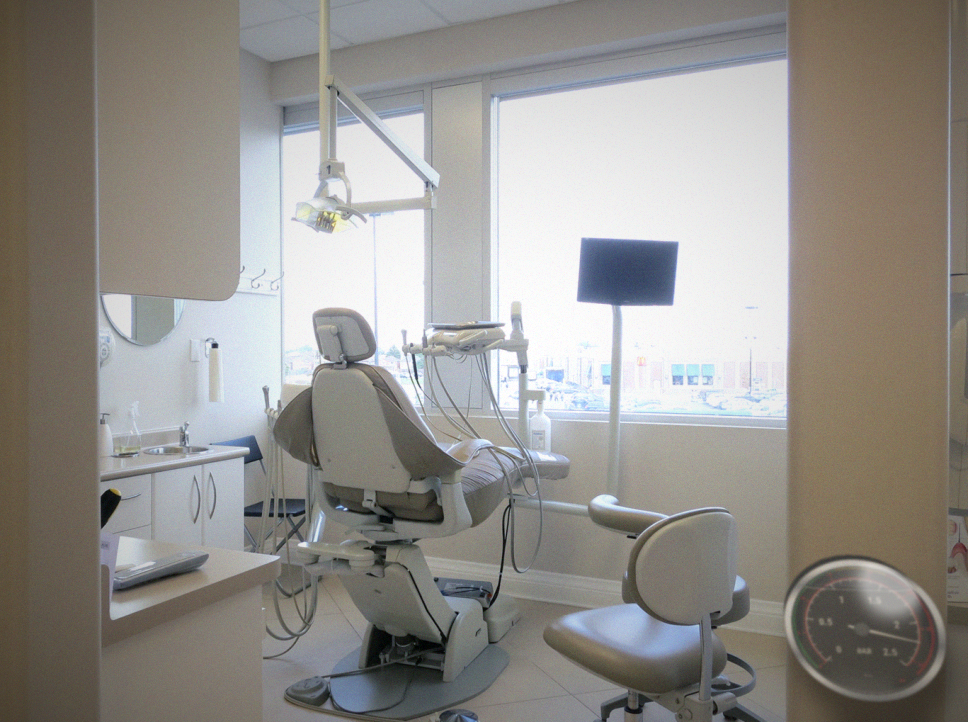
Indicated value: 2.2 bar
